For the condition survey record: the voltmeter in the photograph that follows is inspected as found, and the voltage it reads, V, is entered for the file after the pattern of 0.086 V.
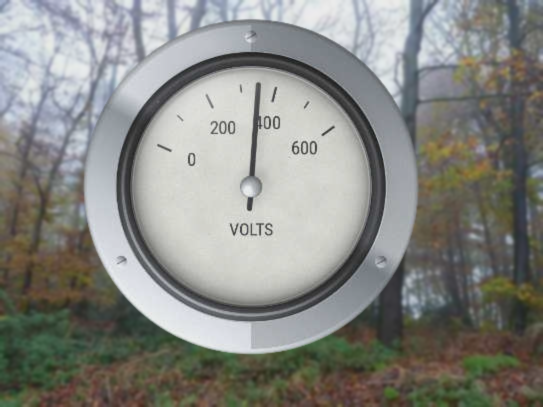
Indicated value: 350 V
